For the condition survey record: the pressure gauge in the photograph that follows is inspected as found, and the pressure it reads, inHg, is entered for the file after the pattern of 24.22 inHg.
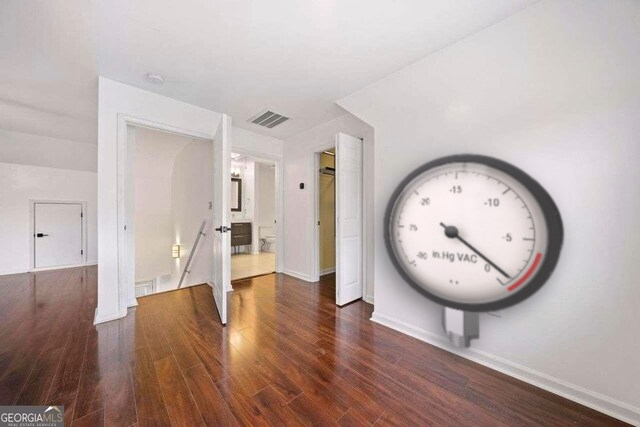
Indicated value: -1 inHg
